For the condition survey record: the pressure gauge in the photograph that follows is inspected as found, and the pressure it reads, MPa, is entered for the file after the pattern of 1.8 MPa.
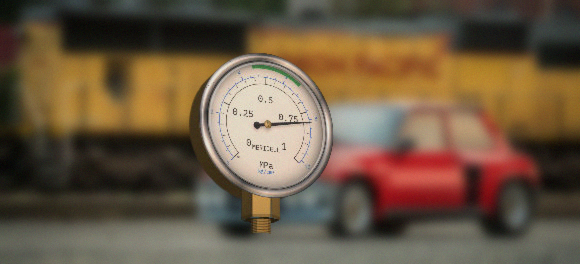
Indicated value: 0.8 MPa
